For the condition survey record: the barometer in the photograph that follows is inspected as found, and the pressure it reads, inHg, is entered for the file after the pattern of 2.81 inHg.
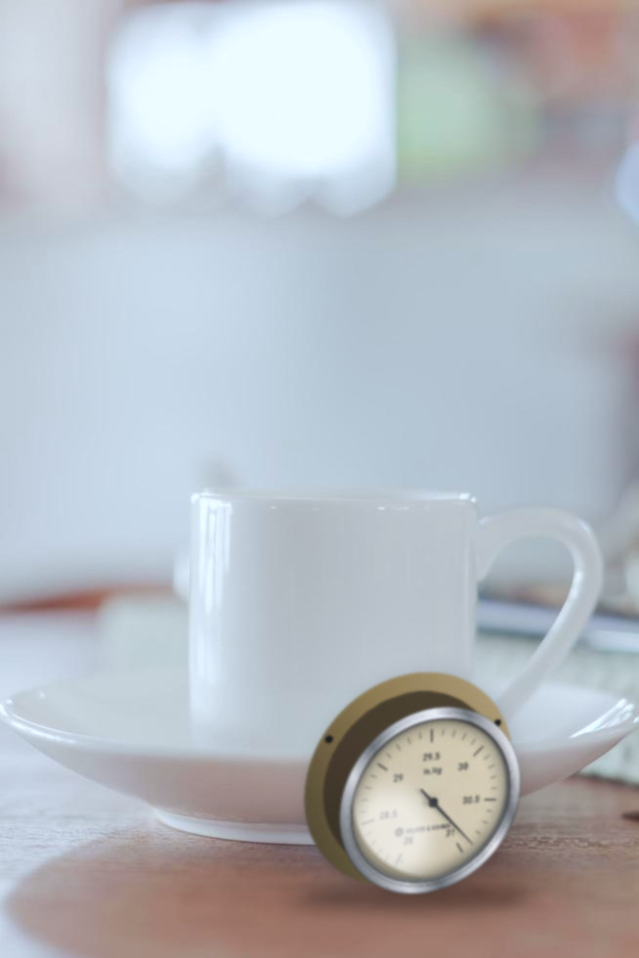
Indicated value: 30.9 inHg
